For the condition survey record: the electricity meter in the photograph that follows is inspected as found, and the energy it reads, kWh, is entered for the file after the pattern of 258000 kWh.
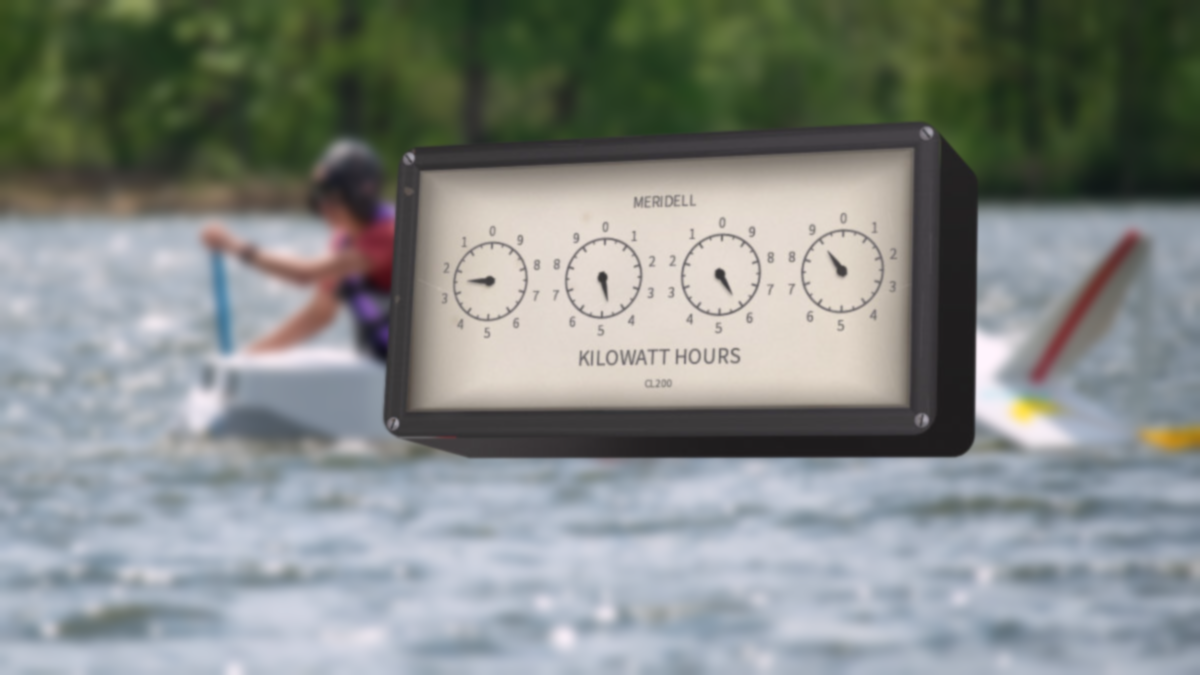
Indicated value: 2459 kWh
